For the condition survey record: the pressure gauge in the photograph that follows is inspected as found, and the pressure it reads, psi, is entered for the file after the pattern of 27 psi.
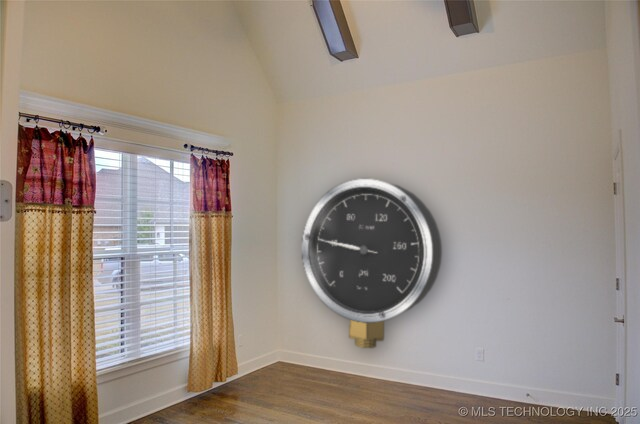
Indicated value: 40 psi
